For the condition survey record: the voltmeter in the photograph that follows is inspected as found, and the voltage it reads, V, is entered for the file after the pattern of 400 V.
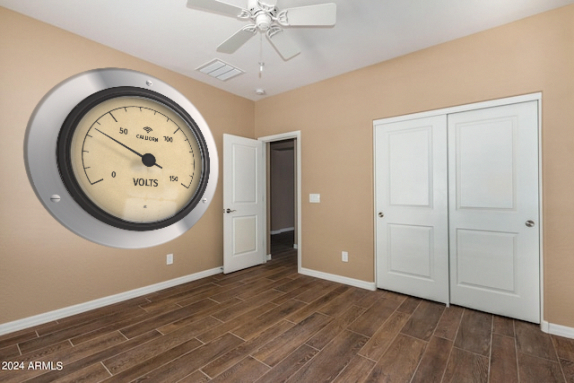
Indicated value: 35 V
